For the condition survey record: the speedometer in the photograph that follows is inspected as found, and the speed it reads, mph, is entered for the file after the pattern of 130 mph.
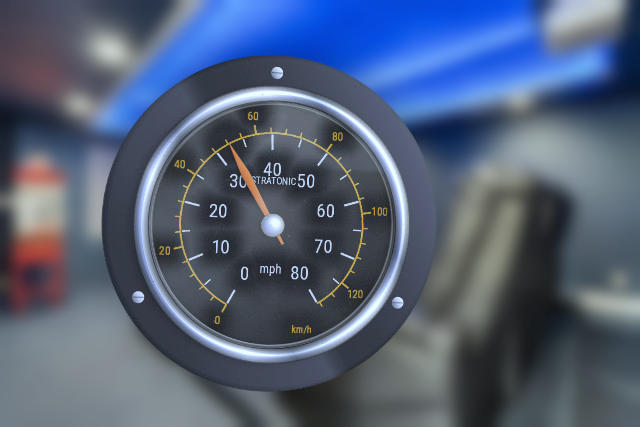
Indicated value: 32.5 mph
